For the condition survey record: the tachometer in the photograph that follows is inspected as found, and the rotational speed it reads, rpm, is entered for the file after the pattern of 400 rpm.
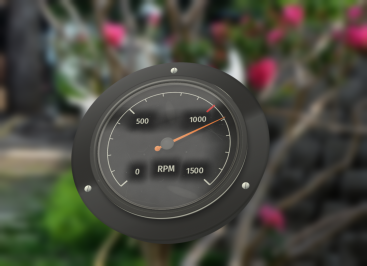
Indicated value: 1100 rpm
